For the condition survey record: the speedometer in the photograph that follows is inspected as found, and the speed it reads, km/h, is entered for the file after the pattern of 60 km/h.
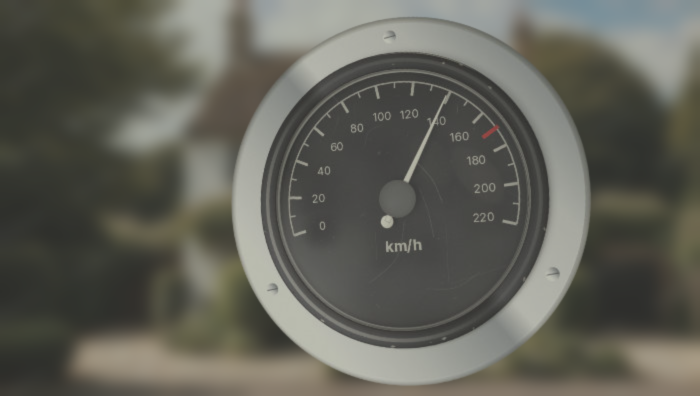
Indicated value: 140 km/h
